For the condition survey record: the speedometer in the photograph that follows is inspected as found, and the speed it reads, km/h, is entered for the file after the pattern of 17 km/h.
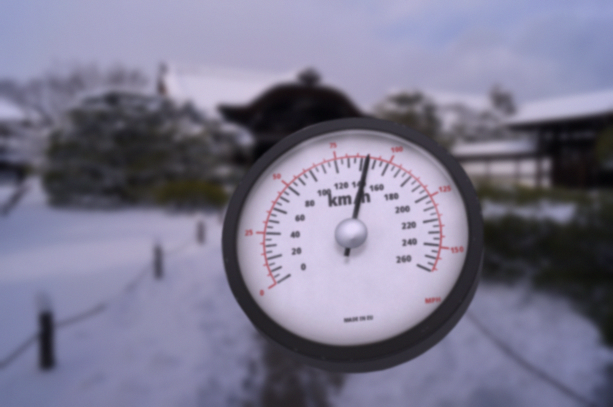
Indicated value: 145 km/h
